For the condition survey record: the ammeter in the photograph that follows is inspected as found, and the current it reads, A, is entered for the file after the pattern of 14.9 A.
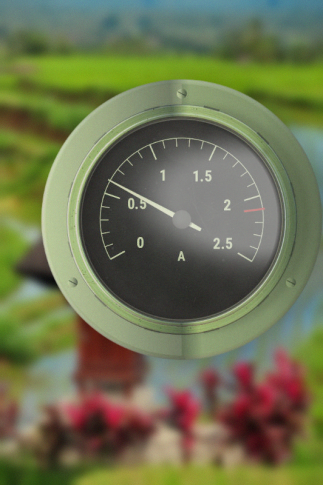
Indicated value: 0.6 A
